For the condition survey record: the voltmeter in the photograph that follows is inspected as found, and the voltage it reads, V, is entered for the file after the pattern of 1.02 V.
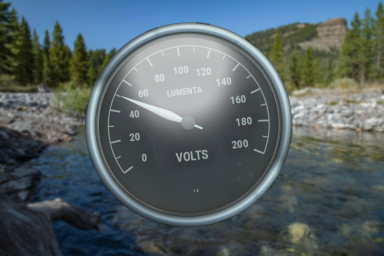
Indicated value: 50 V
